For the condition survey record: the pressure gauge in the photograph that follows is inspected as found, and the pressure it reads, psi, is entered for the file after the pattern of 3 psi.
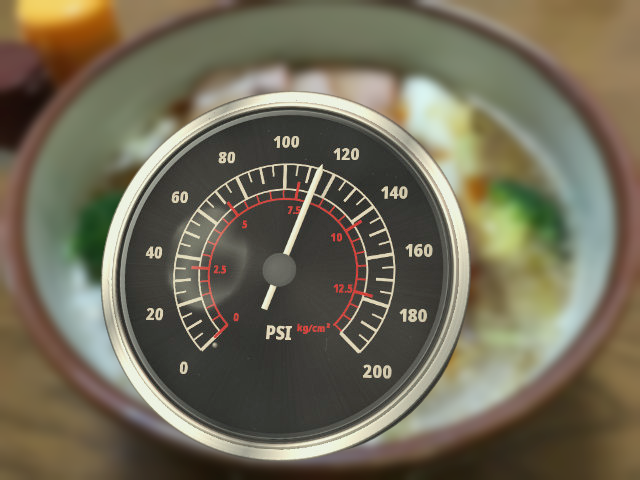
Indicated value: 115 psi
